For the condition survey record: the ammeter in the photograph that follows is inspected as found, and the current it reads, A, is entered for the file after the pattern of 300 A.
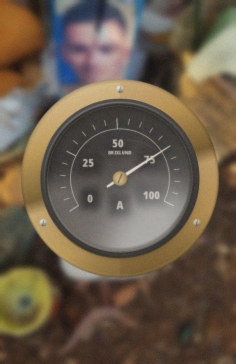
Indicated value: 75 A
